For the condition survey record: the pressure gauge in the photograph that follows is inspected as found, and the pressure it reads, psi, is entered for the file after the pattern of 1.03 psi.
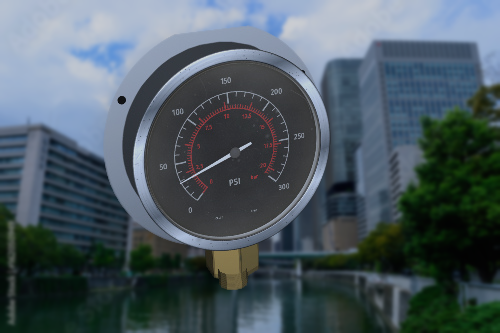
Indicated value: 30 psi
